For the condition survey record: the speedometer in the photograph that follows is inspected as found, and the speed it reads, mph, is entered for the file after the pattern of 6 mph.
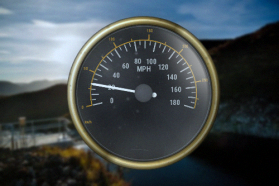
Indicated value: 20 mph
